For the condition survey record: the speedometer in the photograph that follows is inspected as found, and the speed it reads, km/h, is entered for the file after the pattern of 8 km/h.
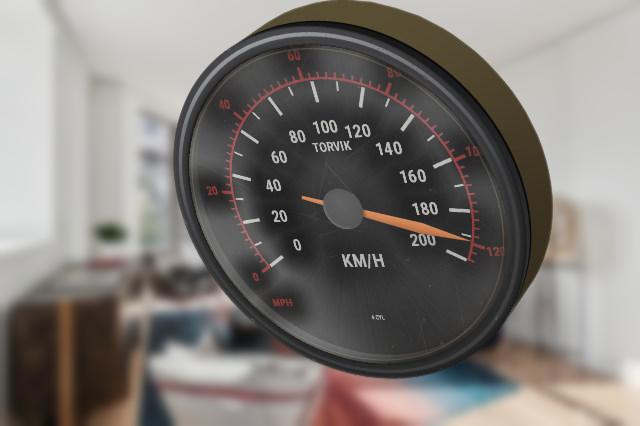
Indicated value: 190 km/h
